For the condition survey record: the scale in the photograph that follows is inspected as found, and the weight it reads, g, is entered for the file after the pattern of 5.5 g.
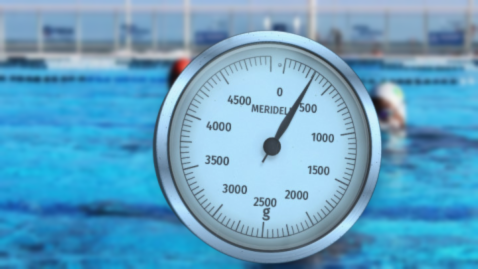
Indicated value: 300 g
